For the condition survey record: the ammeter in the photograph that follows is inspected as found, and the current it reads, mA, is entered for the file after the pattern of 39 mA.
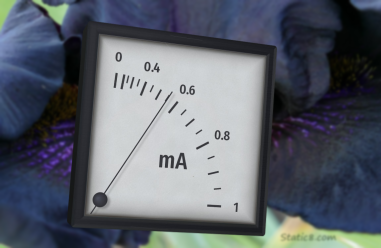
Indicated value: 0.55 mA
